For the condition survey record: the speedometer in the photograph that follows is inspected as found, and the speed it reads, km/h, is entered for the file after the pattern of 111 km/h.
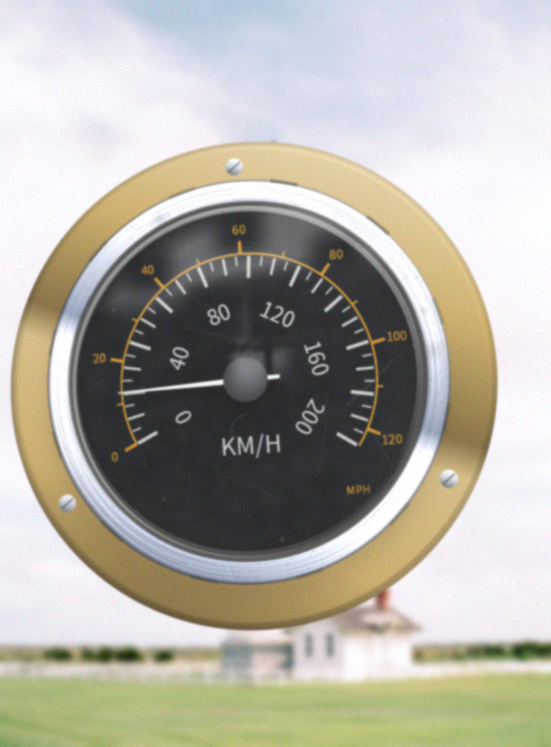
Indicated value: 20 km/h
